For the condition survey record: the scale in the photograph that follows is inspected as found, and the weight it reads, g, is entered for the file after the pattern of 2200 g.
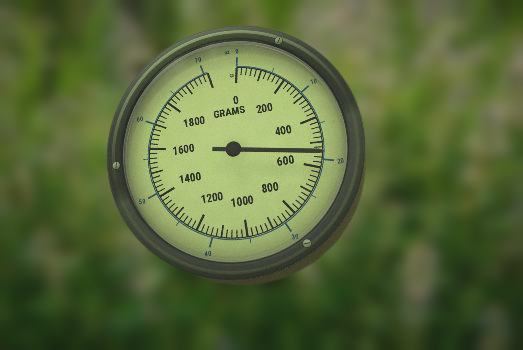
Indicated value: 540 g
